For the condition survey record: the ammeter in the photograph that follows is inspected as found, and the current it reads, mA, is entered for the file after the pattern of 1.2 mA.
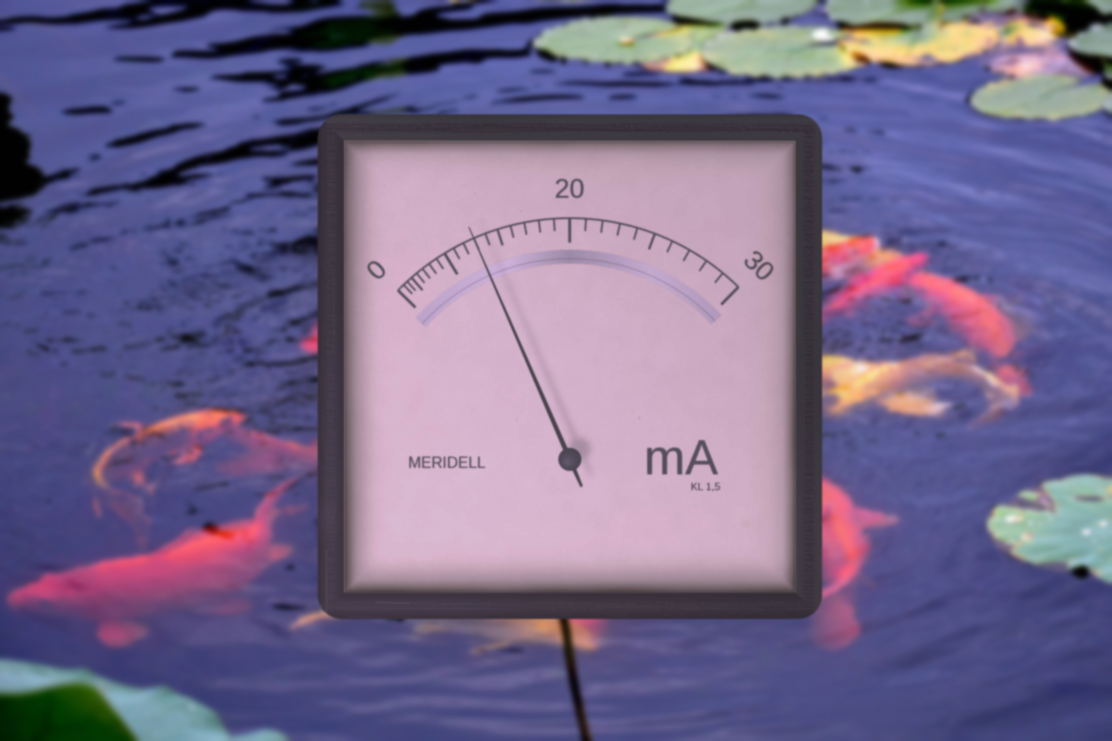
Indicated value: 13 mA
